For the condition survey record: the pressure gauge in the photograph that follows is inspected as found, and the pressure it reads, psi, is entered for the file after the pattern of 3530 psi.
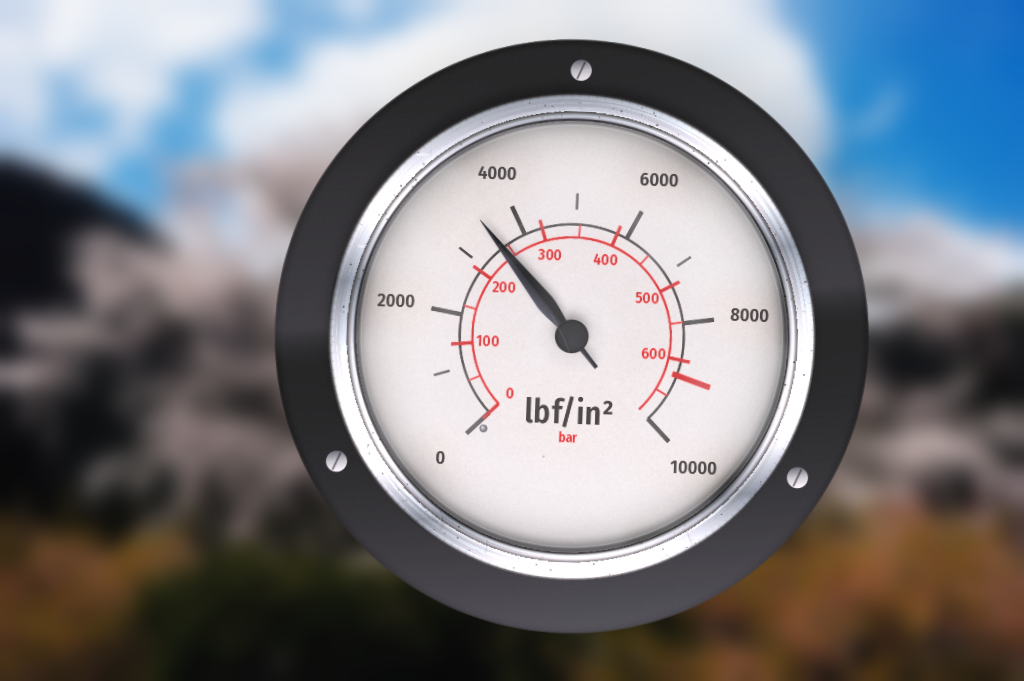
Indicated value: 3500 psi
